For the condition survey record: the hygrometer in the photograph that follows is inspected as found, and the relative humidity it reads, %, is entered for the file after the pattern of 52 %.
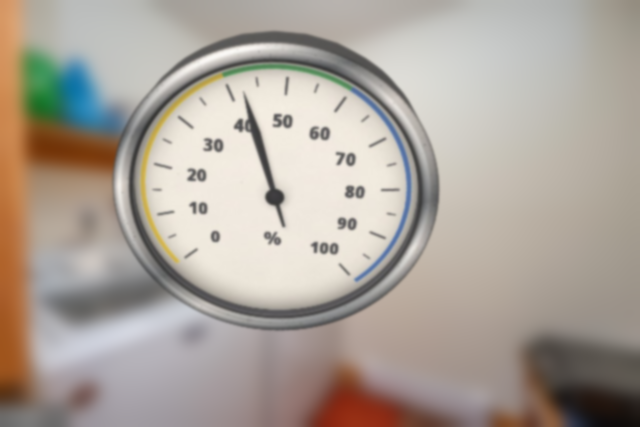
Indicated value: 42.5 %
